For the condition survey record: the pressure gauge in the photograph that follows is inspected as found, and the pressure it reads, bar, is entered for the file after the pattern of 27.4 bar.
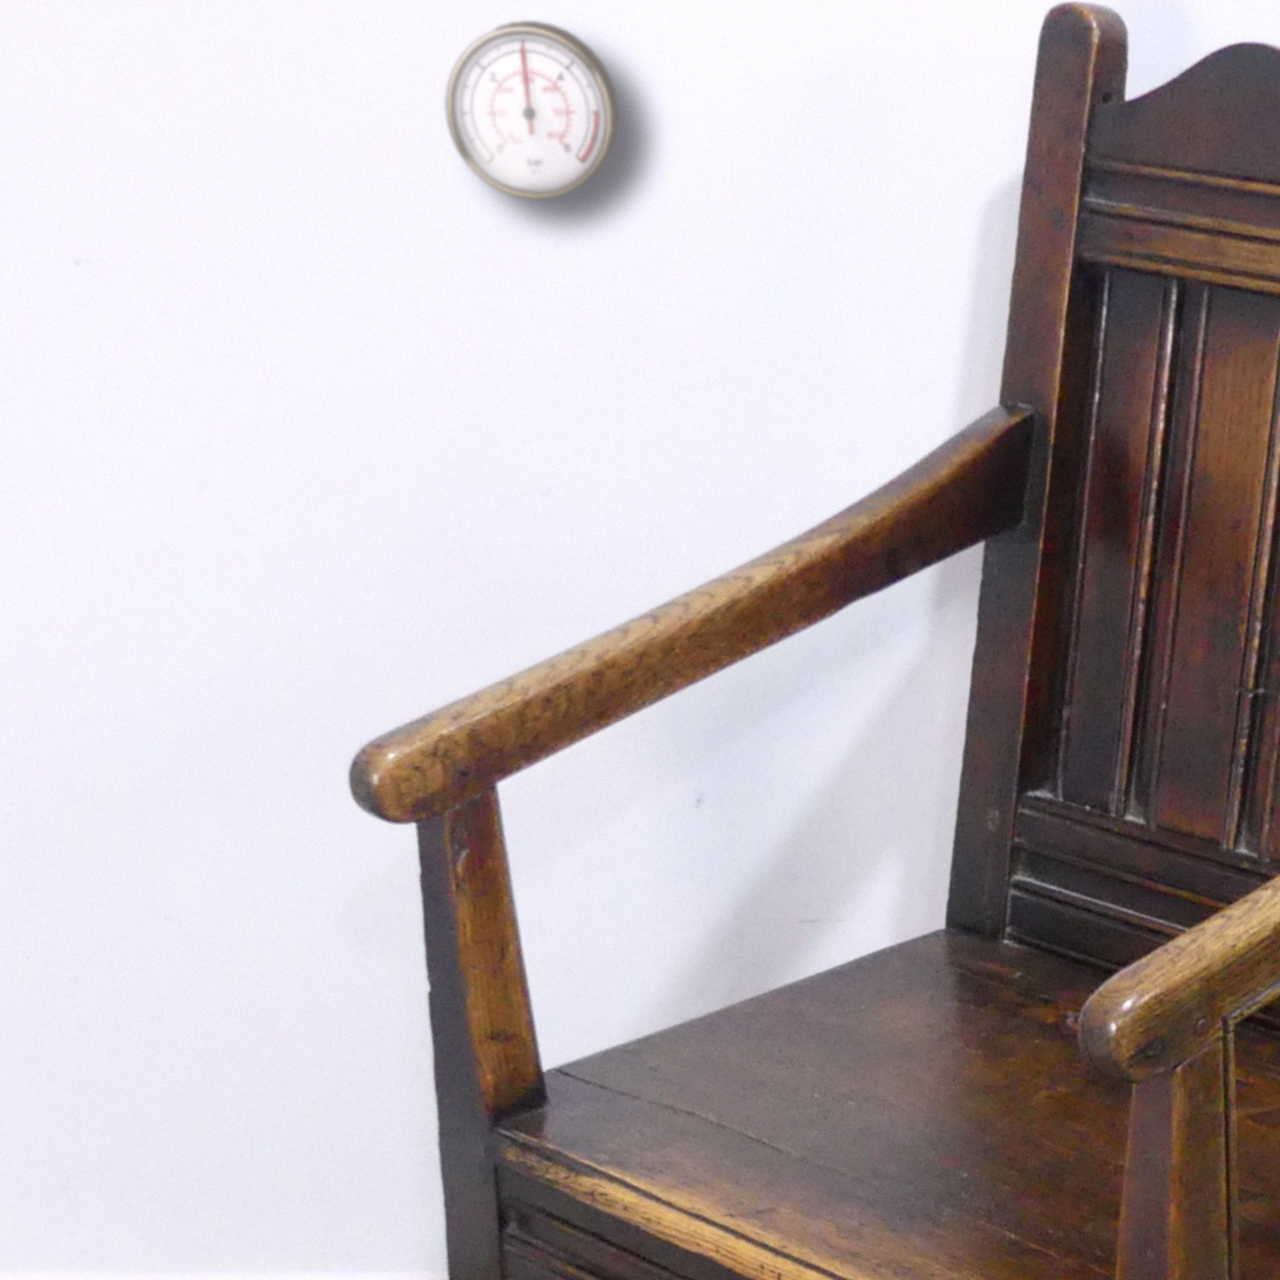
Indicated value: 3 bar
